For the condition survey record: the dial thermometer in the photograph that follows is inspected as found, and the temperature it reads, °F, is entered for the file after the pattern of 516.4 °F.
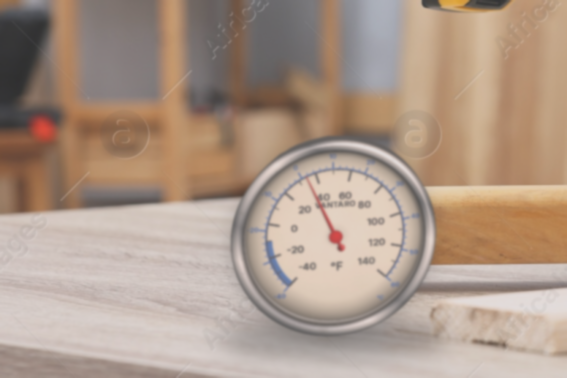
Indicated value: 35 °F
